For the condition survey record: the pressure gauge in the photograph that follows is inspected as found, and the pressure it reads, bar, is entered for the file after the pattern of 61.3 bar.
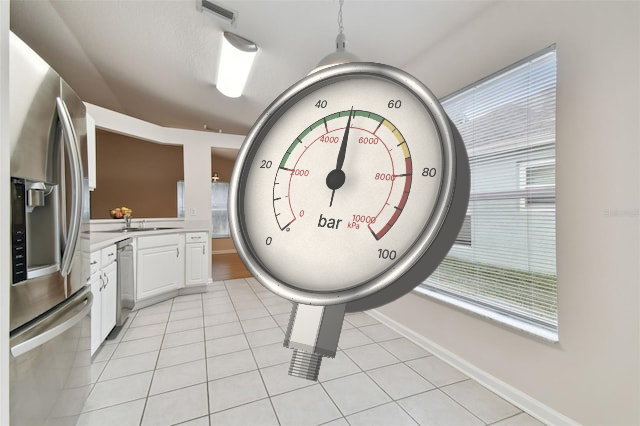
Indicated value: 50 bar
